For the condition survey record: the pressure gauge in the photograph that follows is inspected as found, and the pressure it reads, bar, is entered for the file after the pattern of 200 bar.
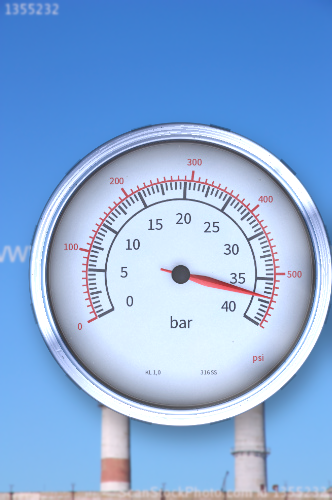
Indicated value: 37 bar
